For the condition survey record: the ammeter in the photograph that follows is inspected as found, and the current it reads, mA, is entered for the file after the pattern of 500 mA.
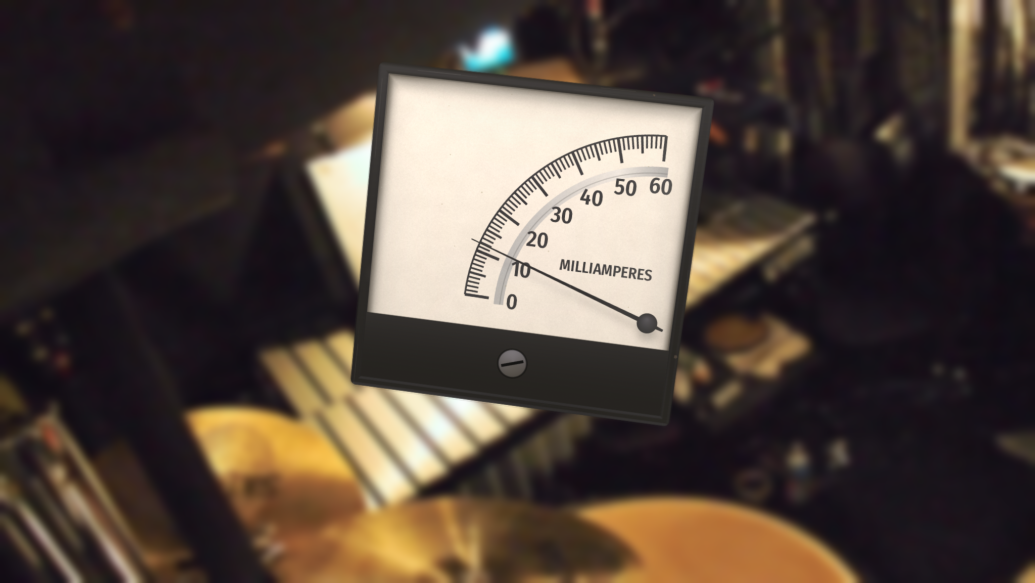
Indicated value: 12 mA
